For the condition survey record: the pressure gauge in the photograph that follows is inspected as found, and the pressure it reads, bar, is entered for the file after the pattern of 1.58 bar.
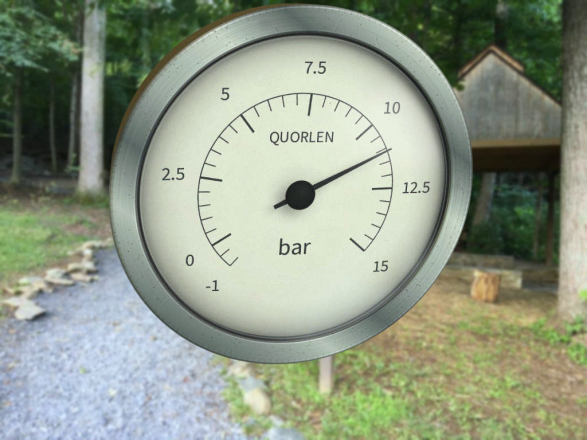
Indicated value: 11 bar
